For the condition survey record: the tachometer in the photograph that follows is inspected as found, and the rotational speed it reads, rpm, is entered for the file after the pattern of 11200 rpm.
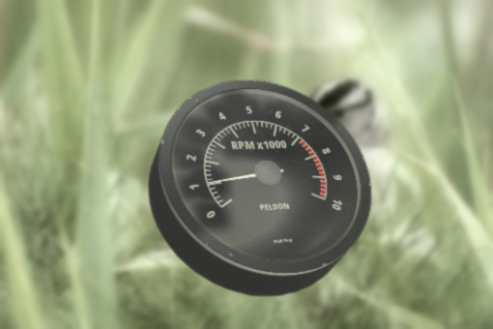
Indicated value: 1000 rpm
